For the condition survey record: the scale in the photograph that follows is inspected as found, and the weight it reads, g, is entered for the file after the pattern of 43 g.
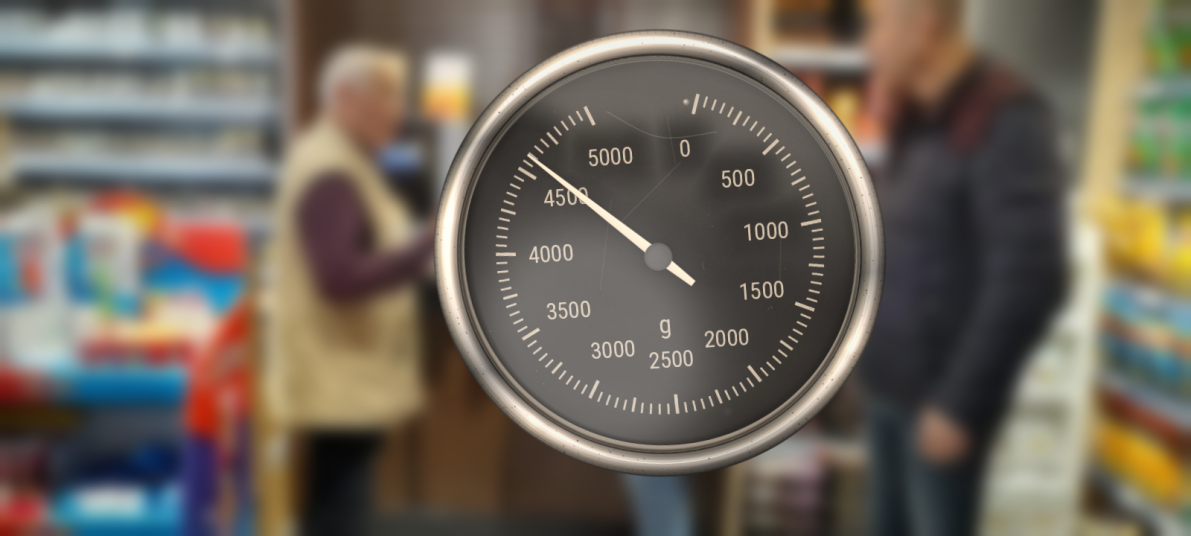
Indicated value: 4600 g
